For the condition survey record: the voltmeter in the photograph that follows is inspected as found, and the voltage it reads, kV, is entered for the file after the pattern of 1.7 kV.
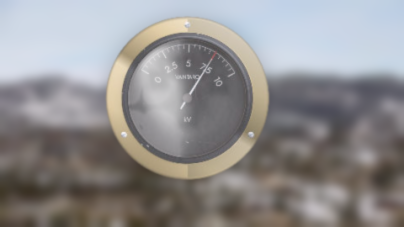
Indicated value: 7.5 kV
